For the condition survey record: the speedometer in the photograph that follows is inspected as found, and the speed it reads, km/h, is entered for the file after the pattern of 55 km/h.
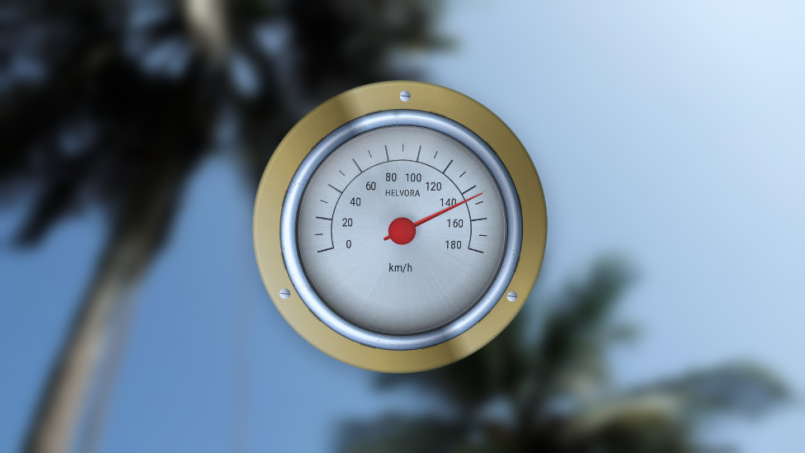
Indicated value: 145 km/h
